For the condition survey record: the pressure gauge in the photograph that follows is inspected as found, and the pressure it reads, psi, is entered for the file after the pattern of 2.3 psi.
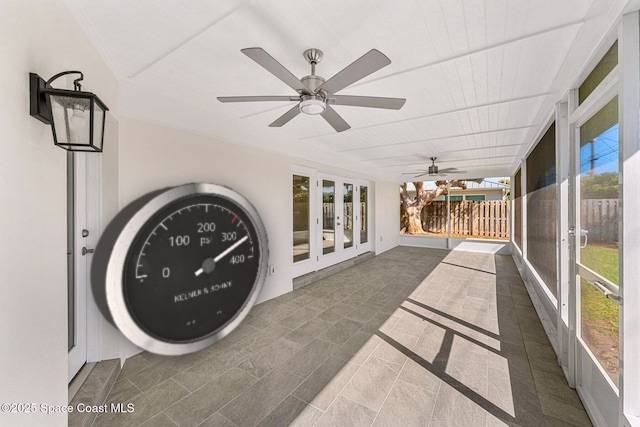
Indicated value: 340 psi
